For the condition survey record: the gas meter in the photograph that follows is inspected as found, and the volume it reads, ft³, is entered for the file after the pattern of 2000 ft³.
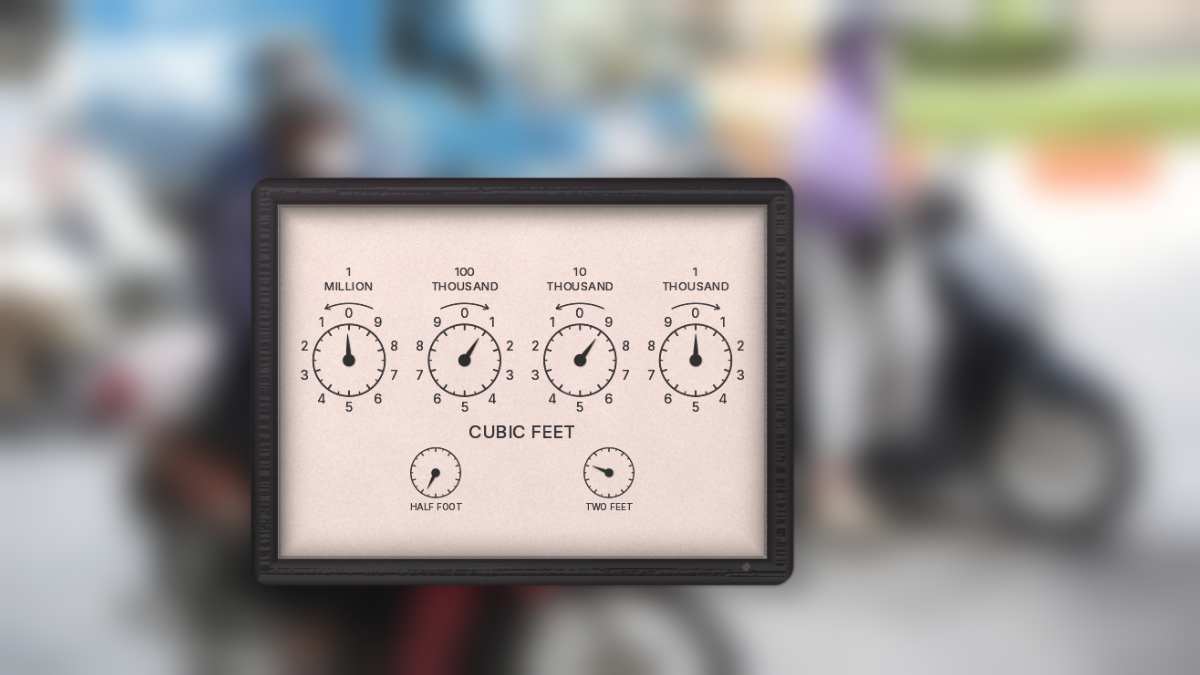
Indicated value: 9000 ft³
